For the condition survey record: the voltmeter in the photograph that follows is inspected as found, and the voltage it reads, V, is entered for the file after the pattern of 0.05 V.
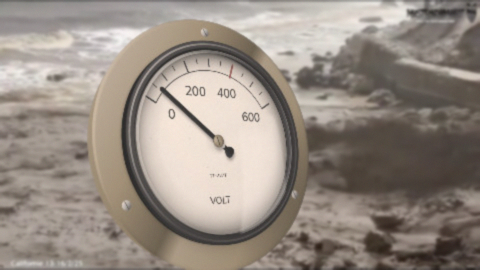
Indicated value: 50 V
